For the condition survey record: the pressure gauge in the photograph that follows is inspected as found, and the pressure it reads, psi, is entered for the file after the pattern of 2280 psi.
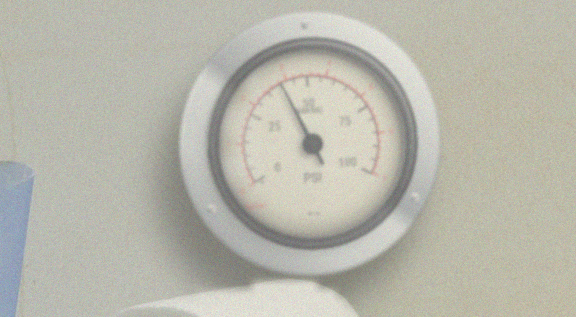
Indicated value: 40 psi
